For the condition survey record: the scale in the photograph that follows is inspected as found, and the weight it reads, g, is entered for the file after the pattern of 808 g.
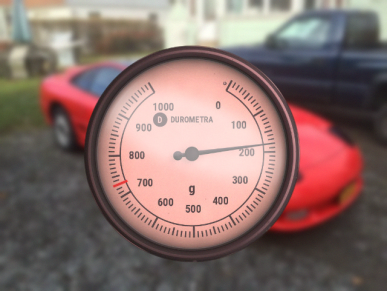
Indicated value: 180 g
